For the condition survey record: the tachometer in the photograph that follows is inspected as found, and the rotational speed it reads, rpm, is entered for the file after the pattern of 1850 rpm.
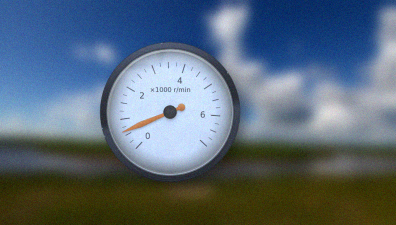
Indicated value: 625 rpm
